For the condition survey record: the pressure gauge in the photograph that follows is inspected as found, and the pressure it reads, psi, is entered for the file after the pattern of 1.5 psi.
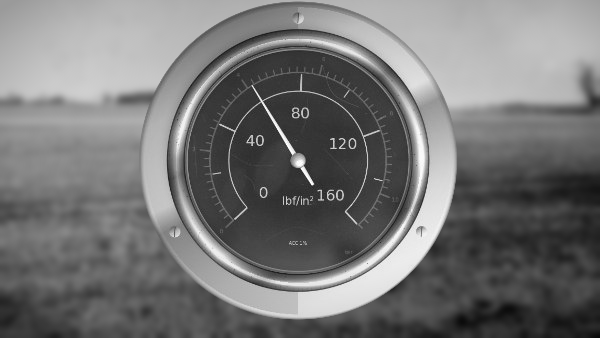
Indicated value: 60 psi
